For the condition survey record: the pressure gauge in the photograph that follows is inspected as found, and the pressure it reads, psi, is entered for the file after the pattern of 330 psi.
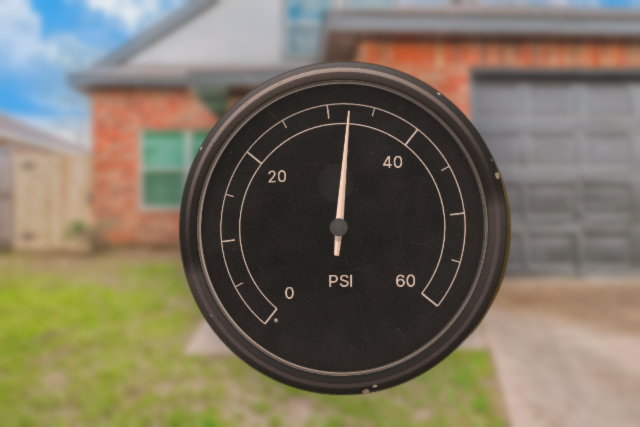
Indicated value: 32.5 psi
